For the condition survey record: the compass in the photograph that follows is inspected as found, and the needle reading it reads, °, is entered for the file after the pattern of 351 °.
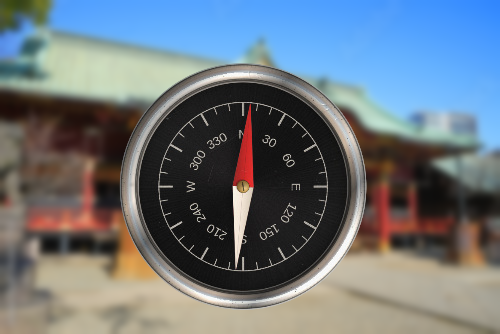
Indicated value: 5 °
